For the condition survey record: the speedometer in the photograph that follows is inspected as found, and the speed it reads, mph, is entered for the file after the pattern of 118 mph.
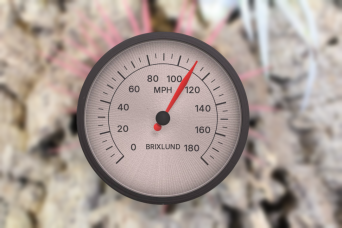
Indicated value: 110 mph
